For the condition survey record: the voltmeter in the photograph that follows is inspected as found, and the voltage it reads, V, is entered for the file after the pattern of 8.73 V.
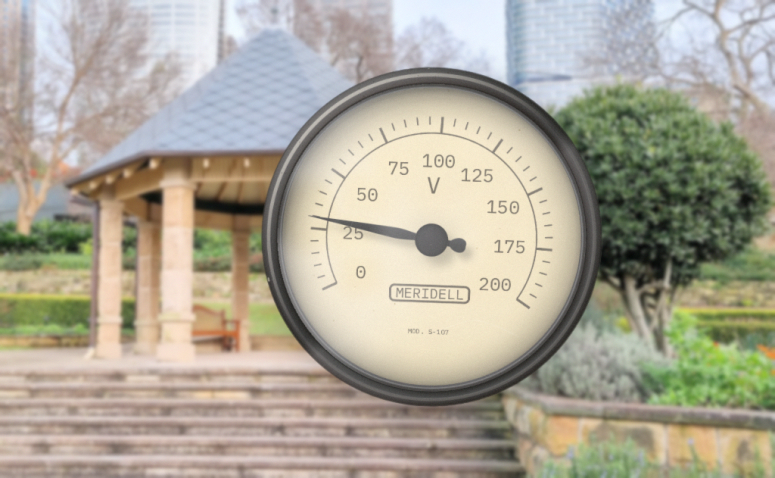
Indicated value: 30 V
